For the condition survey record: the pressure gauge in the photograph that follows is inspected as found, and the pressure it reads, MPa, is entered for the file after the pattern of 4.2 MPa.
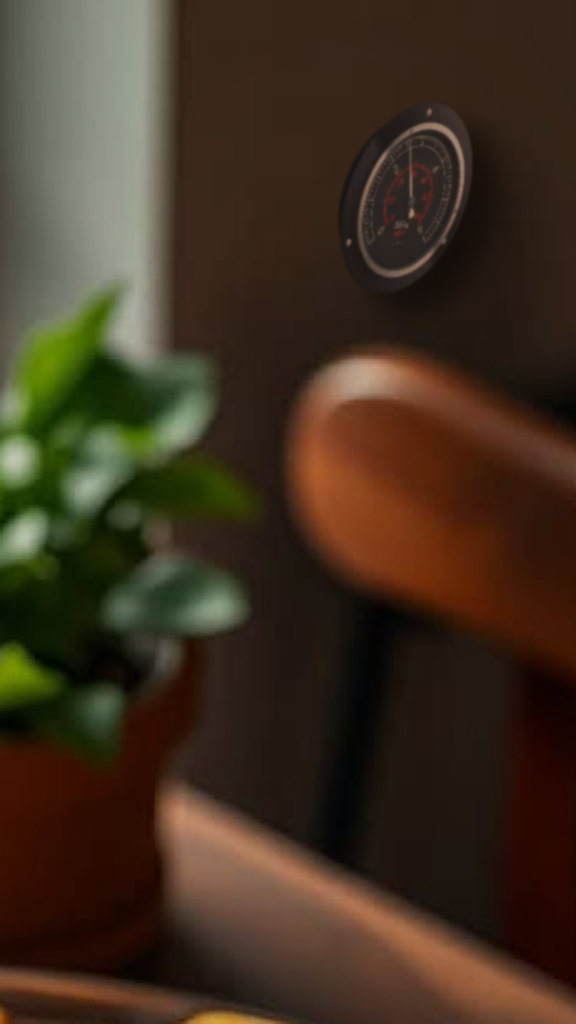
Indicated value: 2.5 MPa
